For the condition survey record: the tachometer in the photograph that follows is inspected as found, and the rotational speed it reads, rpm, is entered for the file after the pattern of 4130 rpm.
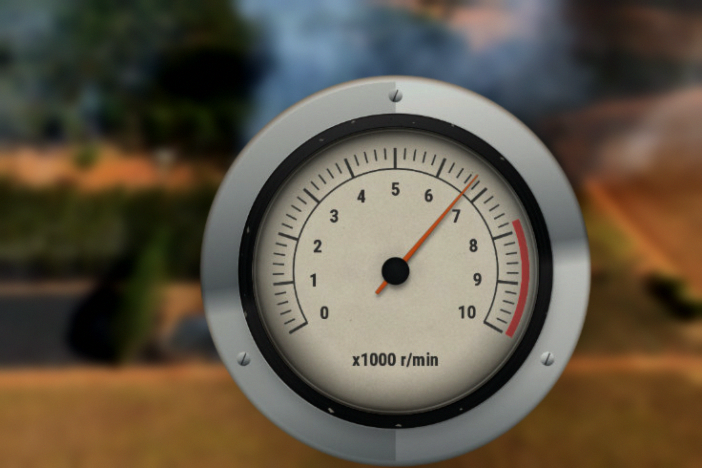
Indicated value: 6700 rpm
